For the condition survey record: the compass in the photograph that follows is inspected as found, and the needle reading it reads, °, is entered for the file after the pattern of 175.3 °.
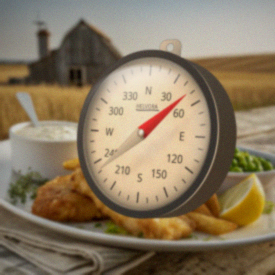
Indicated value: 50 °
